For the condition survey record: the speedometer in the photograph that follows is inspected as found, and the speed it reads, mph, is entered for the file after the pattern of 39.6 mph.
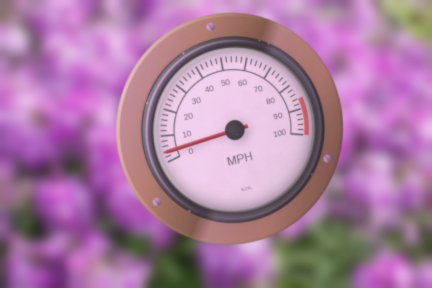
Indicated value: 4 mph
